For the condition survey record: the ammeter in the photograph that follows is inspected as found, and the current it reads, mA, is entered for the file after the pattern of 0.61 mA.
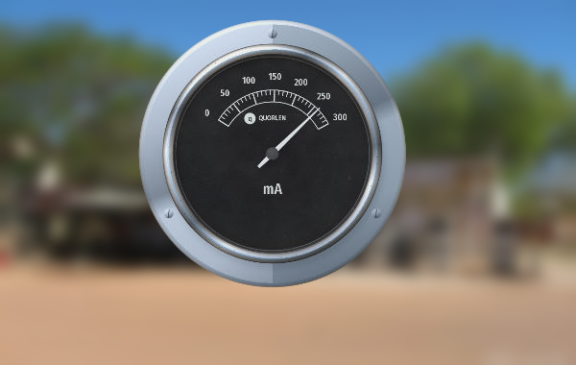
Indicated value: 260 mA
